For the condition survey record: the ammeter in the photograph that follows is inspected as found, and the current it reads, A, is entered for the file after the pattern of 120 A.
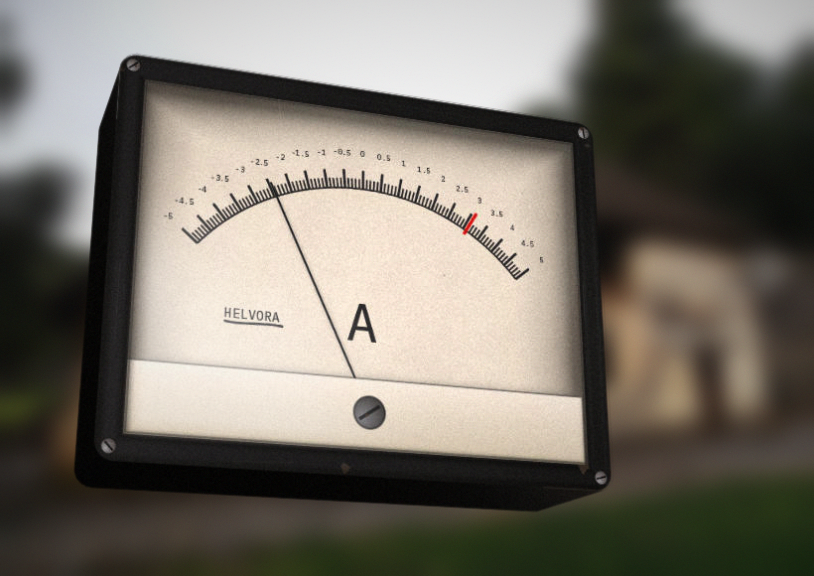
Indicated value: -2.5 A
